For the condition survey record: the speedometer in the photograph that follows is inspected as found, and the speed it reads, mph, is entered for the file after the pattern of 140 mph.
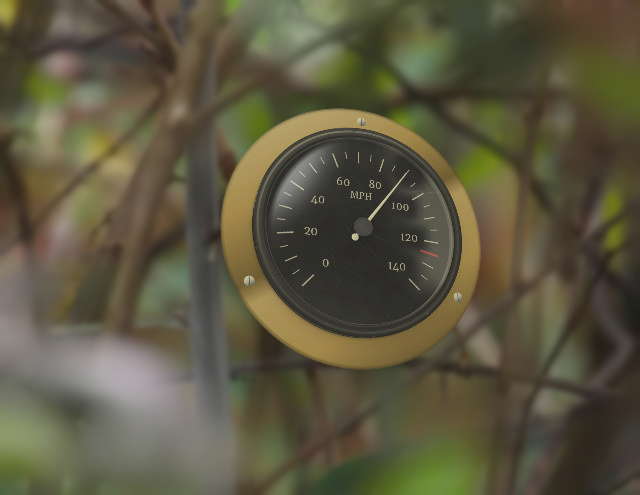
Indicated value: 90 mph
